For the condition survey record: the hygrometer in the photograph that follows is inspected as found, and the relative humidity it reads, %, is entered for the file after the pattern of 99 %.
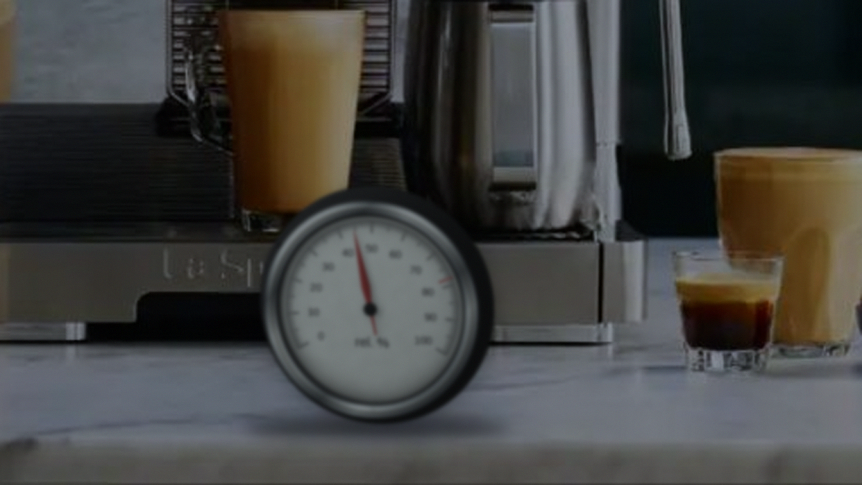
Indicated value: 45 %
